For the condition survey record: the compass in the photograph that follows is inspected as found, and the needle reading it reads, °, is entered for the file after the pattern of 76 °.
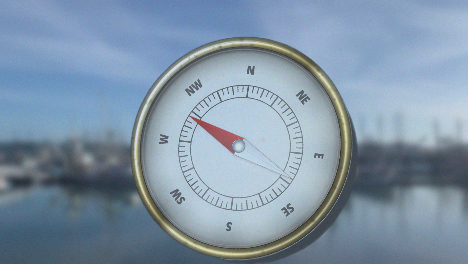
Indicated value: 295 °
